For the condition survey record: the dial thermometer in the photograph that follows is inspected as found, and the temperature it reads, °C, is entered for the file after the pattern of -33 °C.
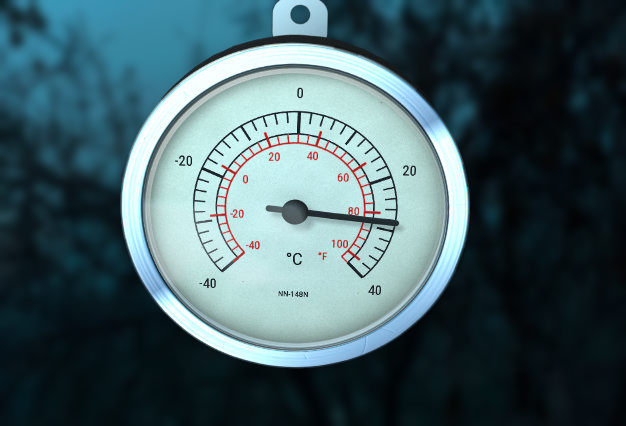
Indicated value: 28 °C
